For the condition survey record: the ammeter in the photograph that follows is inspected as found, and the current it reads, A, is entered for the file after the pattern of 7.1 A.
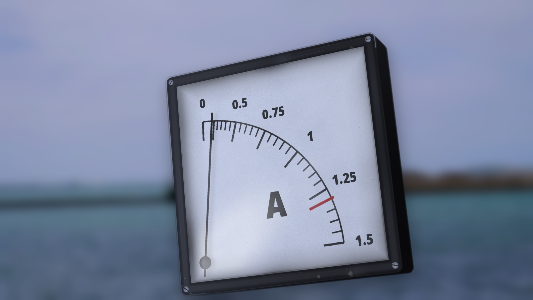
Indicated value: 0.25 A
